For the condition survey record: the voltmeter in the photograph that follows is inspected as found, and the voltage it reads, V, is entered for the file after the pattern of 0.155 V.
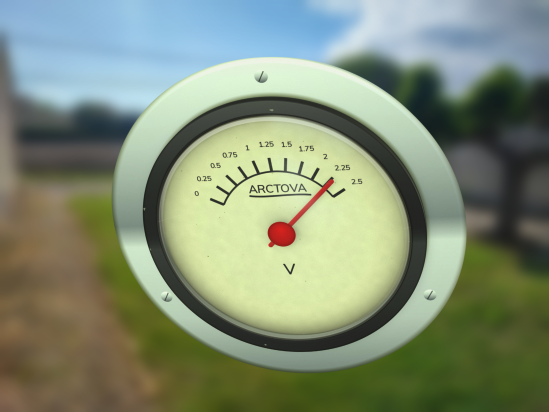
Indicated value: 2.25 V
